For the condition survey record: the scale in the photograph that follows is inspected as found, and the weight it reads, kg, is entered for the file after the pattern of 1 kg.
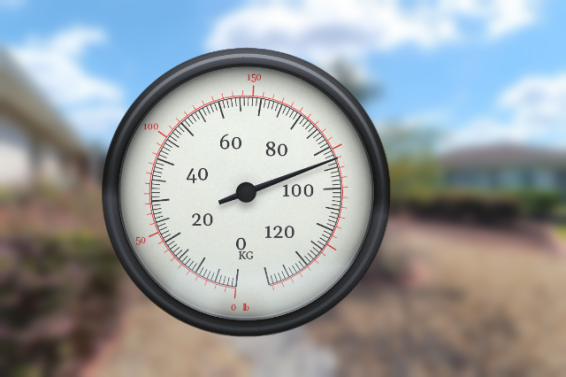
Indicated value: 93 kg
